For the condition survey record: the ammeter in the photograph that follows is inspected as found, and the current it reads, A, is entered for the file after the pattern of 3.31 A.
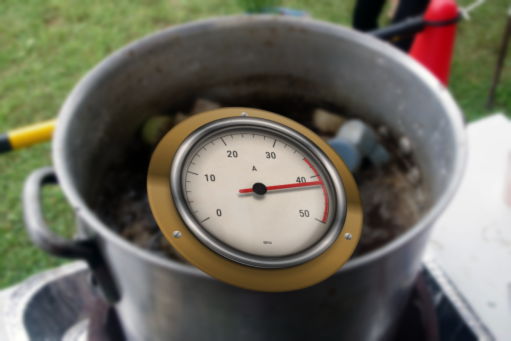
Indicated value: 42 A
